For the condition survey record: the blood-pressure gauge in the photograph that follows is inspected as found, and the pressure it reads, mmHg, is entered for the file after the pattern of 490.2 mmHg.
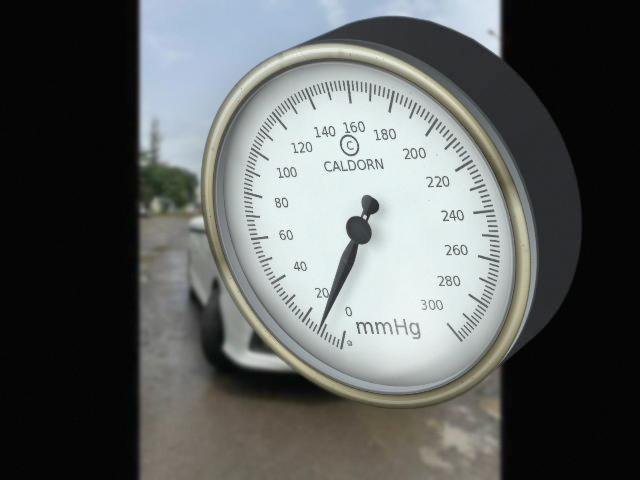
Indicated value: 10 mmHg
